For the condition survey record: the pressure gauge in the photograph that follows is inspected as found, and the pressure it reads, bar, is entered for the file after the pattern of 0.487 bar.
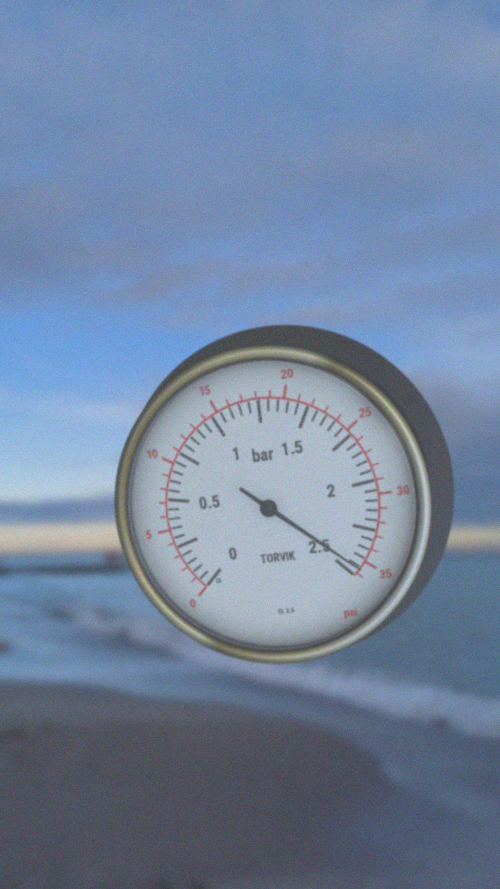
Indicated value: 2.45 bar
